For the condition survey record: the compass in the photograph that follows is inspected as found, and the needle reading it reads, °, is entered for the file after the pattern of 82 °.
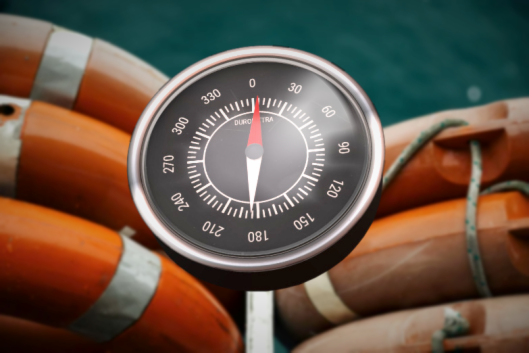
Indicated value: 5 °
